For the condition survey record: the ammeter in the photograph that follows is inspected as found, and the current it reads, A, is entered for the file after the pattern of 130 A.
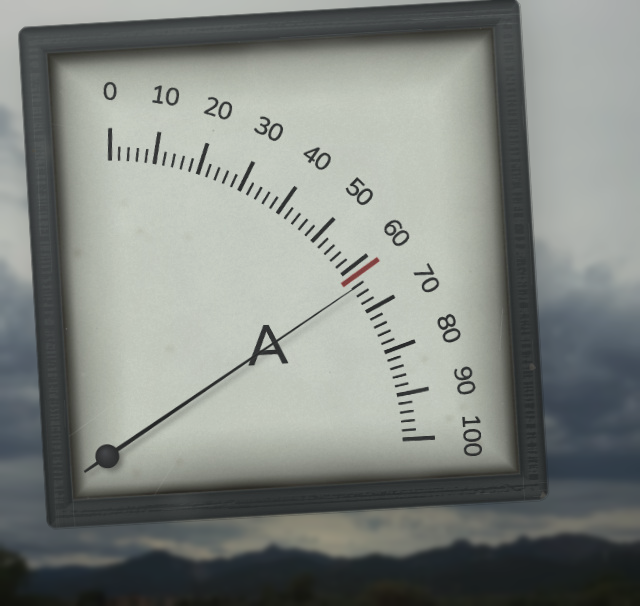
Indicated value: 64 A
